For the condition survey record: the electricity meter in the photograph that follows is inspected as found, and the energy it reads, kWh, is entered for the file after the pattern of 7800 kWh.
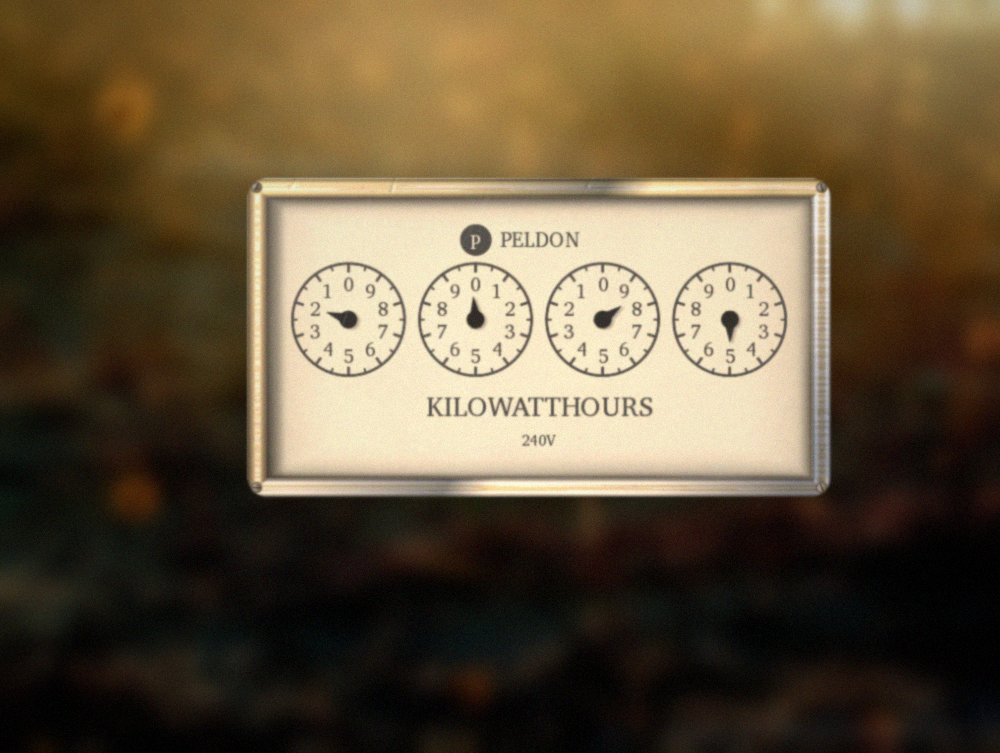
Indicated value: 1985 kWh
